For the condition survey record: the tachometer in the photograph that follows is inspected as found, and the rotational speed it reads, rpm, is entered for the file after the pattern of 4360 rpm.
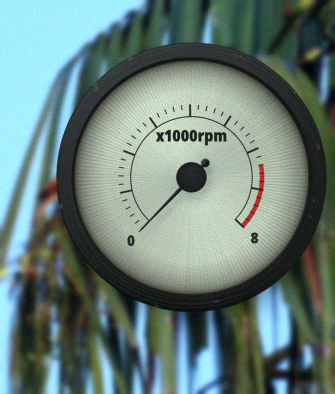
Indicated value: 0 rpm
